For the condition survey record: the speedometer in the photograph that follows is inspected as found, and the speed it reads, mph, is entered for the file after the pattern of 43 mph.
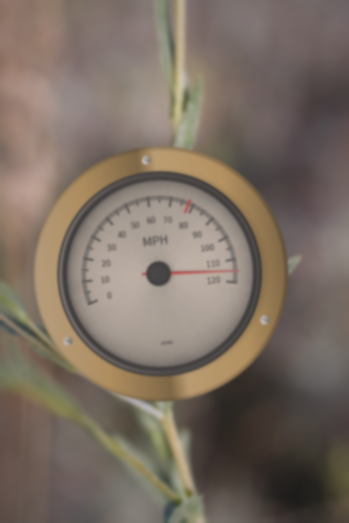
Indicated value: 115 mph
